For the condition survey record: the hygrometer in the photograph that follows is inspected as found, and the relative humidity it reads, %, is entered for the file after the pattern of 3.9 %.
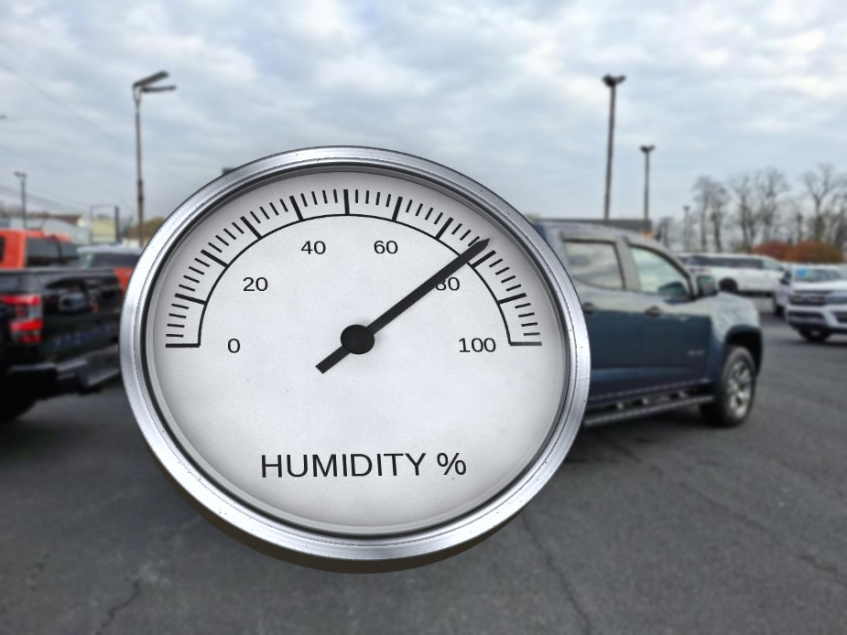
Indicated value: 78 %
